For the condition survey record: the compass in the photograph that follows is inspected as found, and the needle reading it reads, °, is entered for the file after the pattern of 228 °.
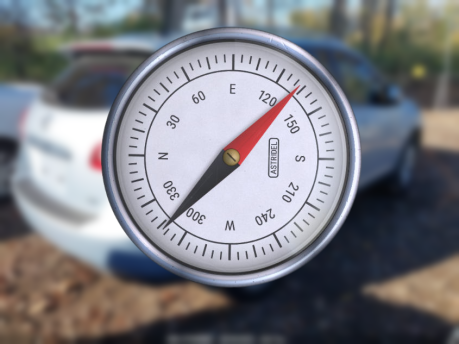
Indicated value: 132.5 °
